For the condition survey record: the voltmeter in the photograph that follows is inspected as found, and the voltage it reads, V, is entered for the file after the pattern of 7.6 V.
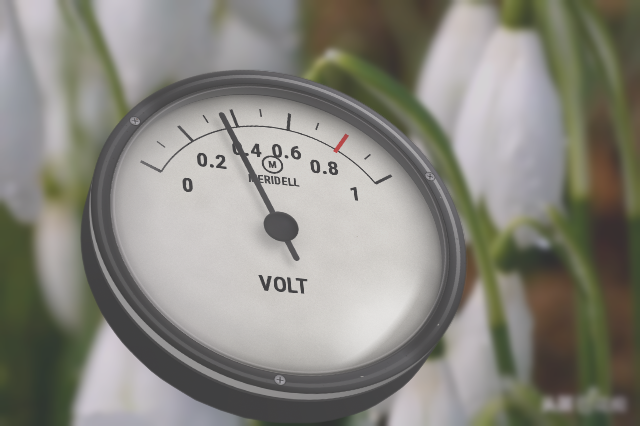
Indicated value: 0.35 V
